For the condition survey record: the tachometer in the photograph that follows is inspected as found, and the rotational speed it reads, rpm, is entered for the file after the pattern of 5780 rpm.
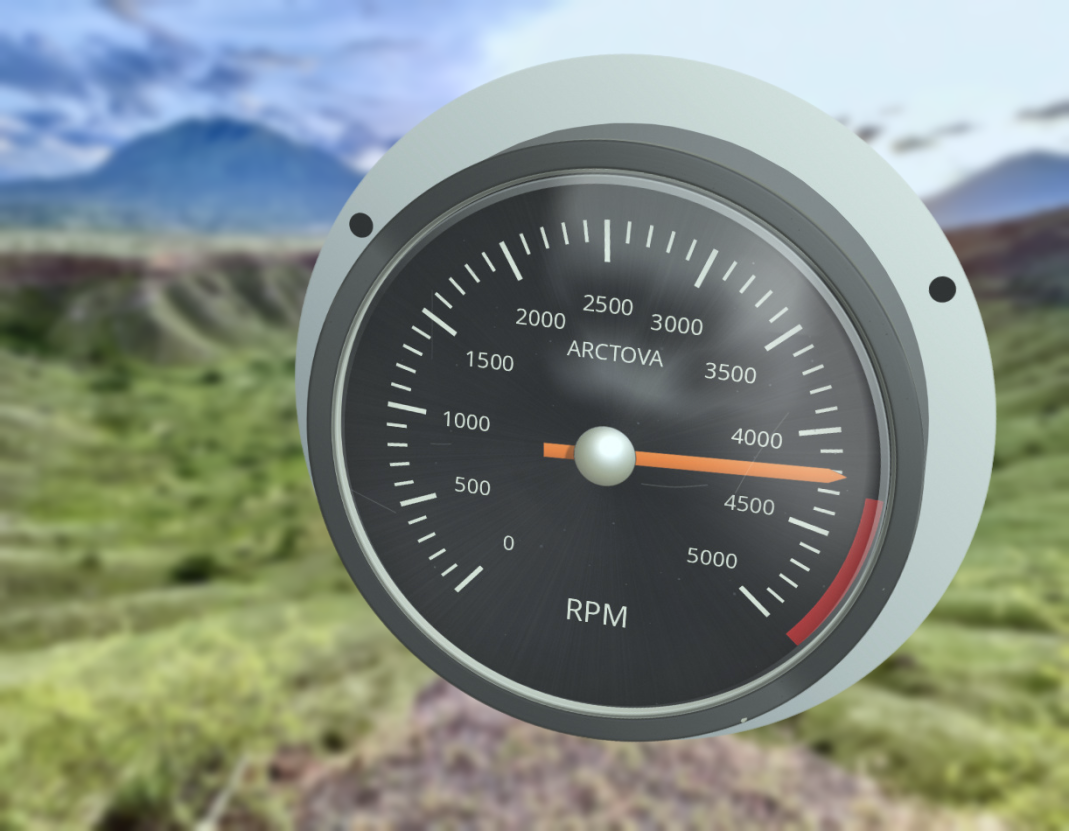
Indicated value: 4200 rpm
